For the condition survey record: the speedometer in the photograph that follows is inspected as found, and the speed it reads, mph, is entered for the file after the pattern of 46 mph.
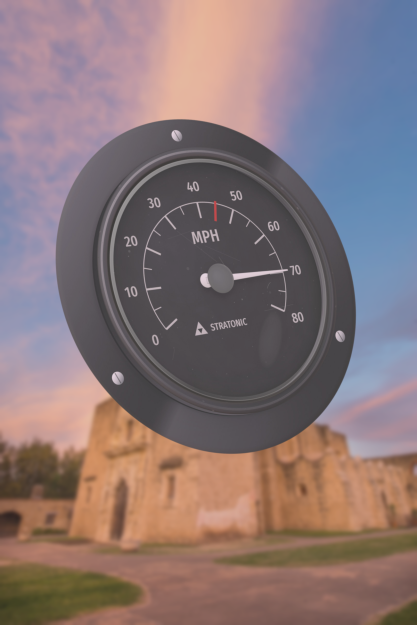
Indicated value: 70 mph
